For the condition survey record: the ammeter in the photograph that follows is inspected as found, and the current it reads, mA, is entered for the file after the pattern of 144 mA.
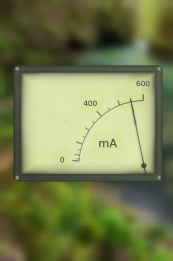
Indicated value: 550 mA
